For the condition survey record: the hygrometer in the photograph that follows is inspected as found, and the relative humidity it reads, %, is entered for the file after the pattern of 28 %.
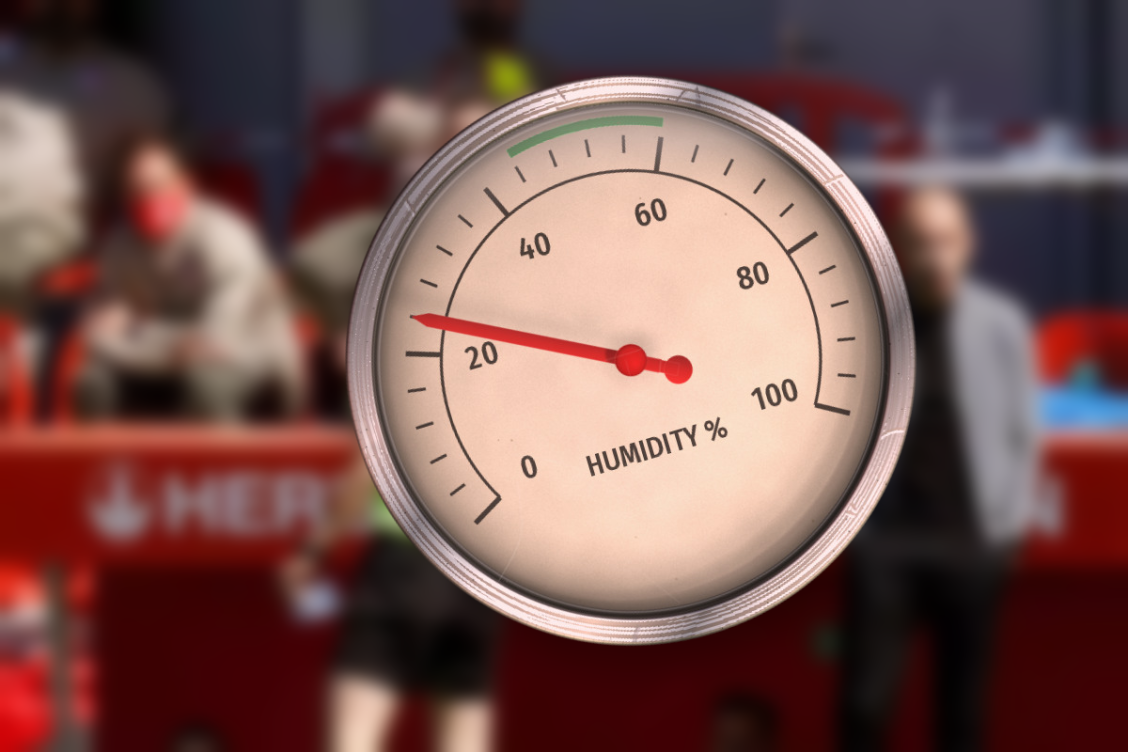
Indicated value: 24 %
